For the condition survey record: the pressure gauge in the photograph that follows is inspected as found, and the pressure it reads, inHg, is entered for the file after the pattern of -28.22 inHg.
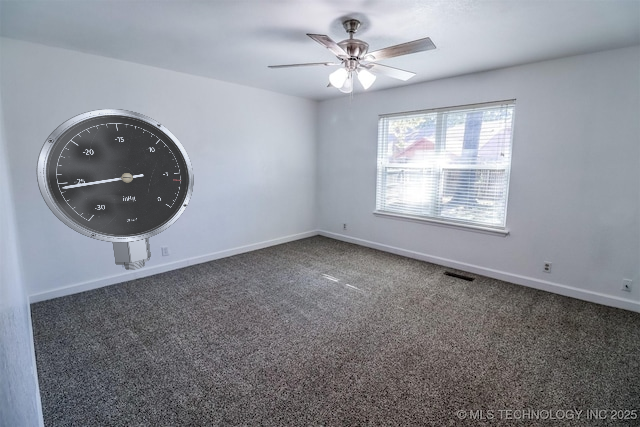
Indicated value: -25.5 inHg
